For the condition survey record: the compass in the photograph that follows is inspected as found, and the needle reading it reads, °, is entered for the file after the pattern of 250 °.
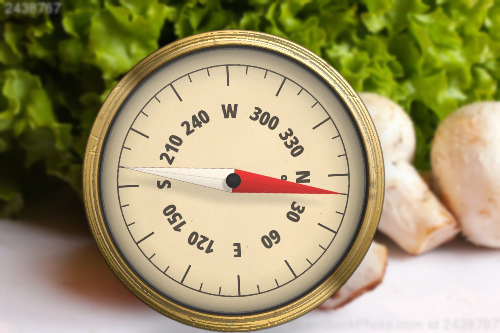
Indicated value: 10 °
